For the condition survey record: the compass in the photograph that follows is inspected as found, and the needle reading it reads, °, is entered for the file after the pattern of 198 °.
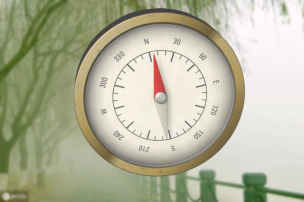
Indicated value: 5 °
